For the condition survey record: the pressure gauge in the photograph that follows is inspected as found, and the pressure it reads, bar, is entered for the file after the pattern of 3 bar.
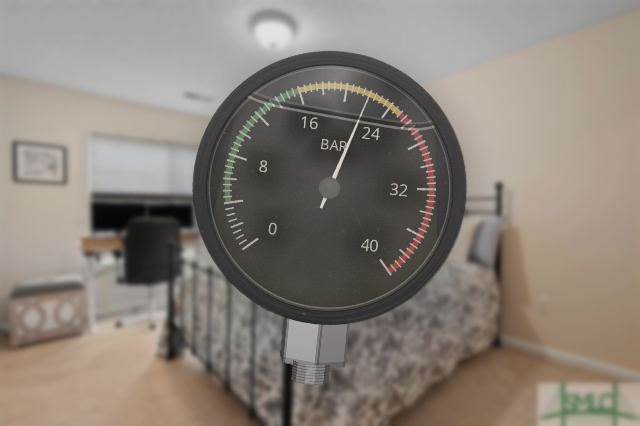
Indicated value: 22 bar
